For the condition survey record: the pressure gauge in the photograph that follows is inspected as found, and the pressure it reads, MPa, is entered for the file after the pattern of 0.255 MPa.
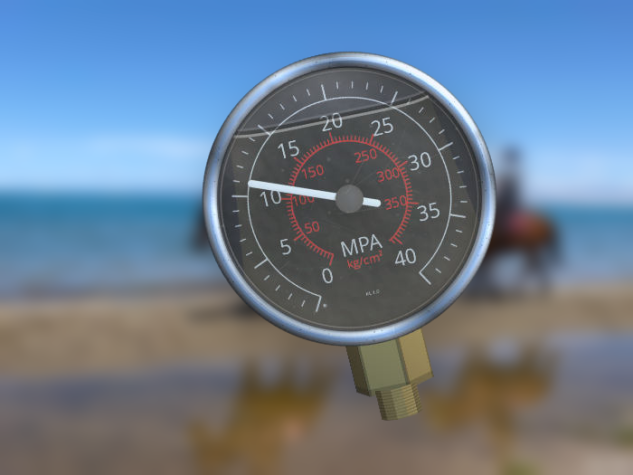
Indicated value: 11 MPa
